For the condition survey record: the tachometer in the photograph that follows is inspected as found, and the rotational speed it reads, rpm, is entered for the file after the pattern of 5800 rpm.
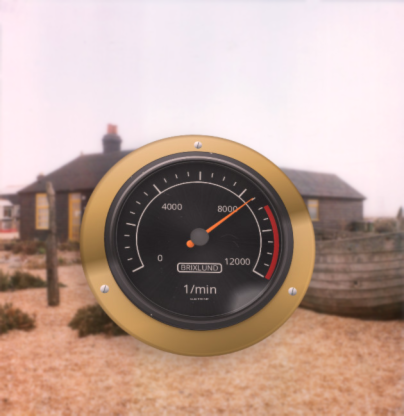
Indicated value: 8500 rpm
